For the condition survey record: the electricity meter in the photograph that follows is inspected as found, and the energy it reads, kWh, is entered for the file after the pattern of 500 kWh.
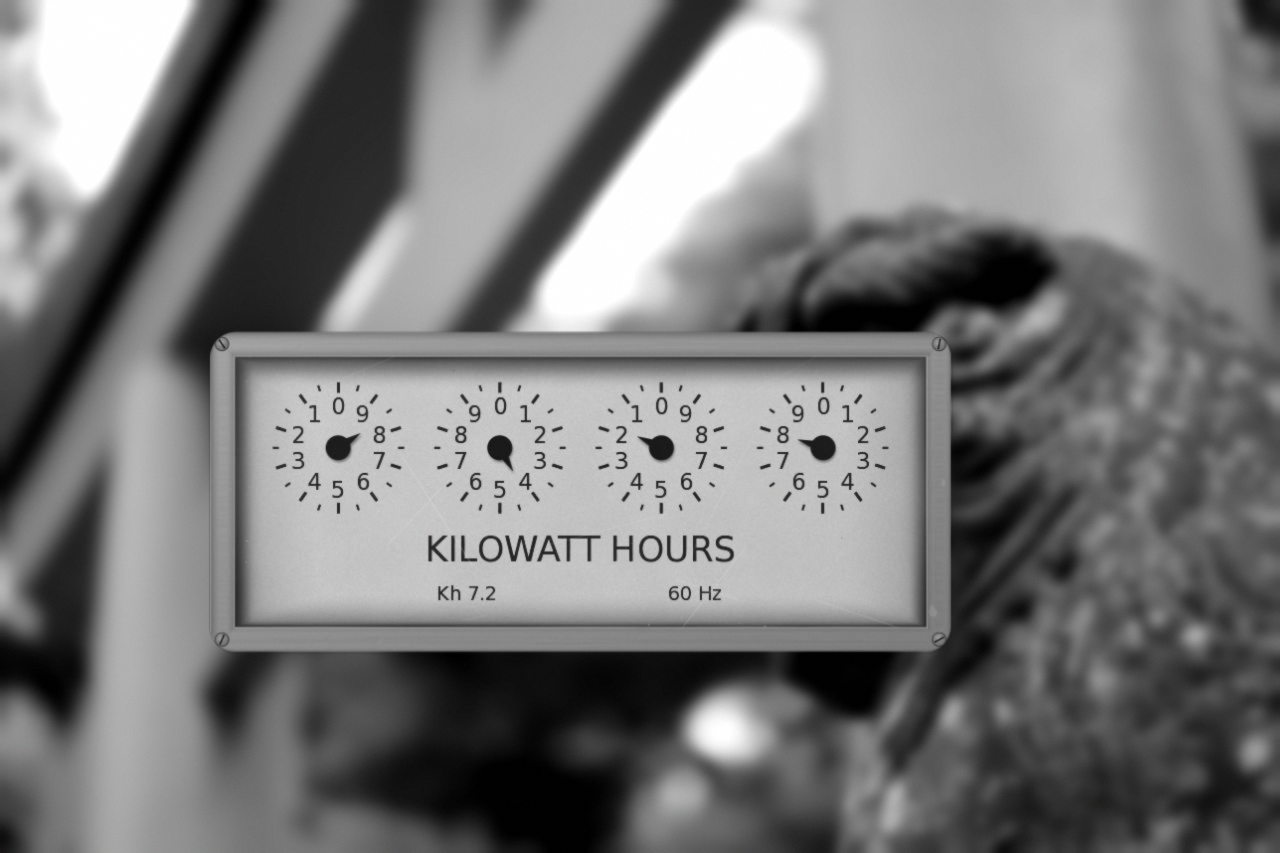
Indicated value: 8418 kWh
